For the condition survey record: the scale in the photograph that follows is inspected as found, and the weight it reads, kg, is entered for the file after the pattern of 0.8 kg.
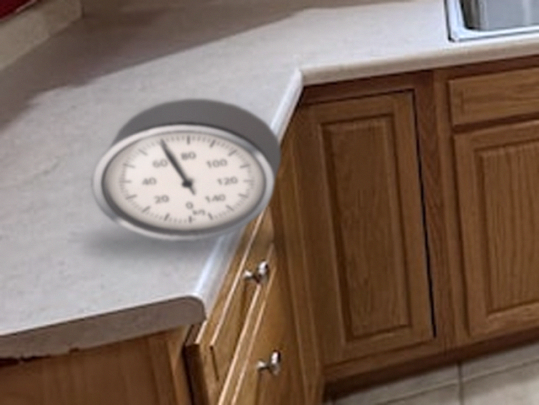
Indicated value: 70 kg
